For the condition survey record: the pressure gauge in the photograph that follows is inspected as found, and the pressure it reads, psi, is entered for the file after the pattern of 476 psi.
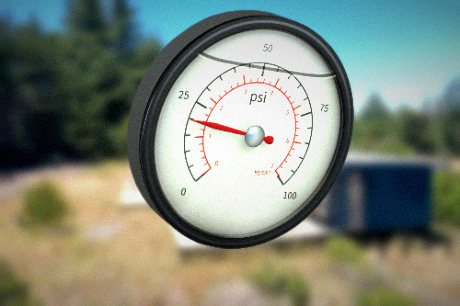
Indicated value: 20 psi
